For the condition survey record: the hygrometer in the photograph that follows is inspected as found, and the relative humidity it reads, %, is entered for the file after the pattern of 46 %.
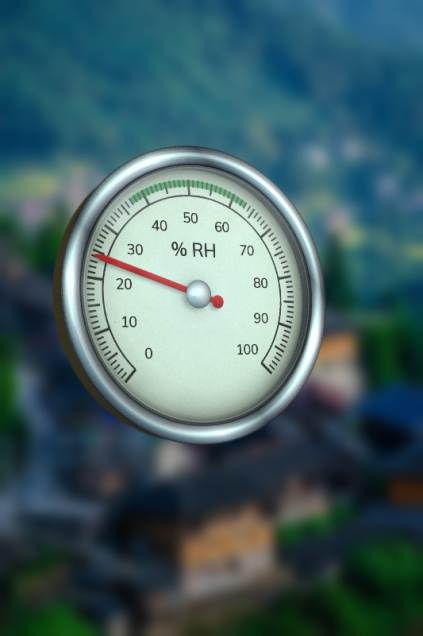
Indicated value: 24 %
